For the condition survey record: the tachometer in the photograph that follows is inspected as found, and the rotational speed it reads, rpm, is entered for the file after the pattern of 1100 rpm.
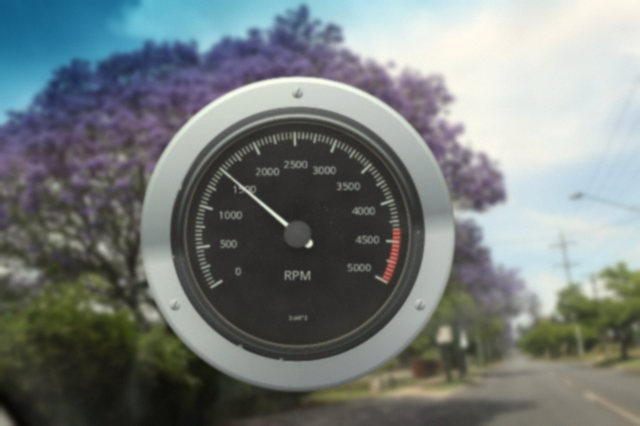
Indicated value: 1500 rpm
